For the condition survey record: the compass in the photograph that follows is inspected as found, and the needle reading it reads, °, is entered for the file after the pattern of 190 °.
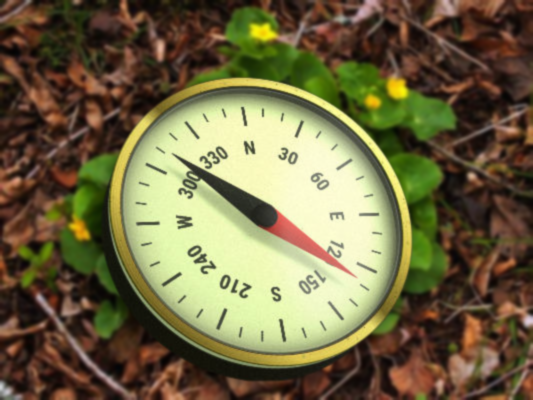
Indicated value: 130 °
